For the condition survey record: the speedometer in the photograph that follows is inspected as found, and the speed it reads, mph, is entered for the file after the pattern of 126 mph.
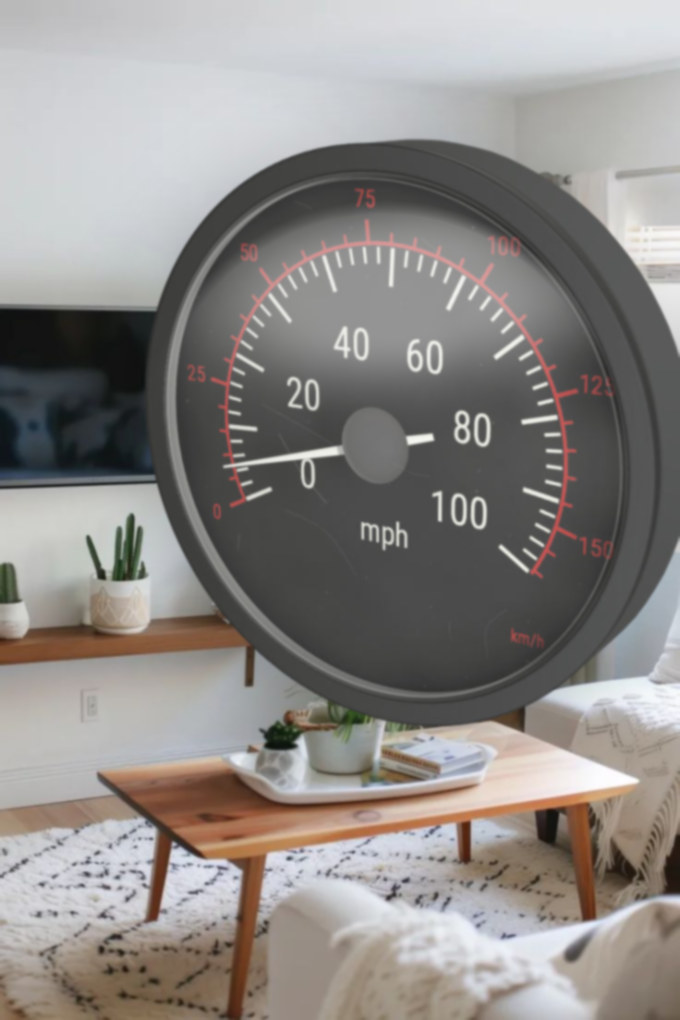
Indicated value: 5 mph
